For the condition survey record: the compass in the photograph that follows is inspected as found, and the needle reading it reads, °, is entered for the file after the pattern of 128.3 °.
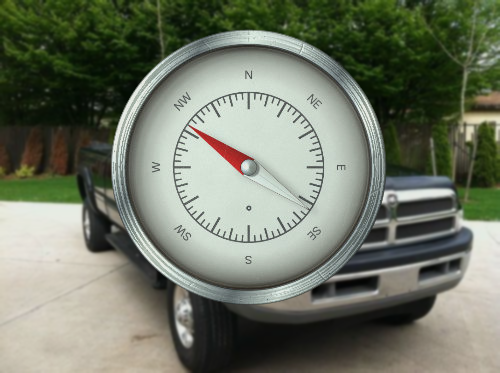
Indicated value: 305 °
